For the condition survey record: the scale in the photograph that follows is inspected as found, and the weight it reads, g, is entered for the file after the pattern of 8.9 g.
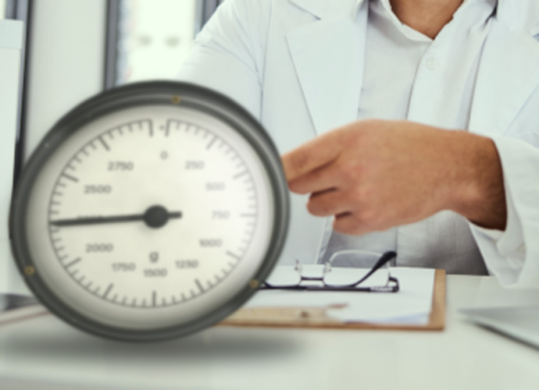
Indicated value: 2250 g
